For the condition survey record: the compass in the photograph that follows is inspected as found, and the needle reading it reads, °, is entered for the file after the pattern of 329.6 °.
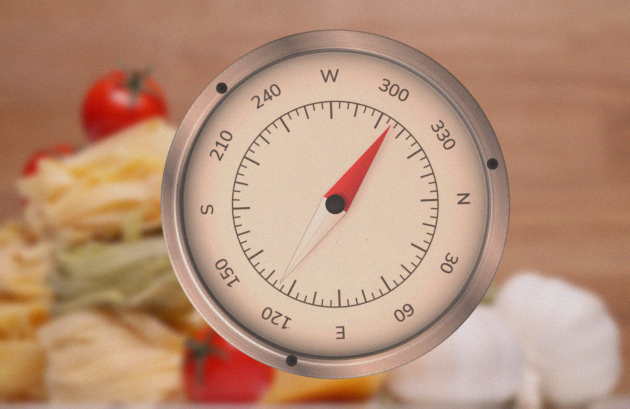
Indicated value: 307.5 °
